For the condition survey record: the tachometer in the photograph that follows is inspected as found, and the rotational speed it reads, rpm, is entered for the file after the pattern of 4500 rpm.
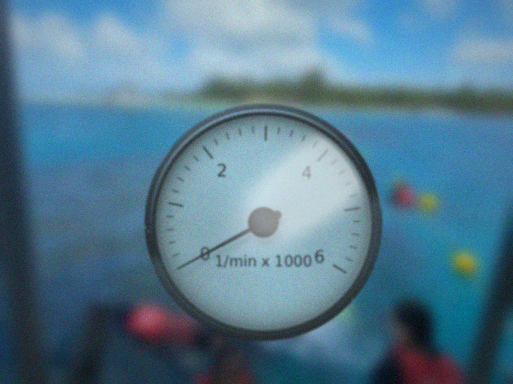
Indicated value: 0 rpm
